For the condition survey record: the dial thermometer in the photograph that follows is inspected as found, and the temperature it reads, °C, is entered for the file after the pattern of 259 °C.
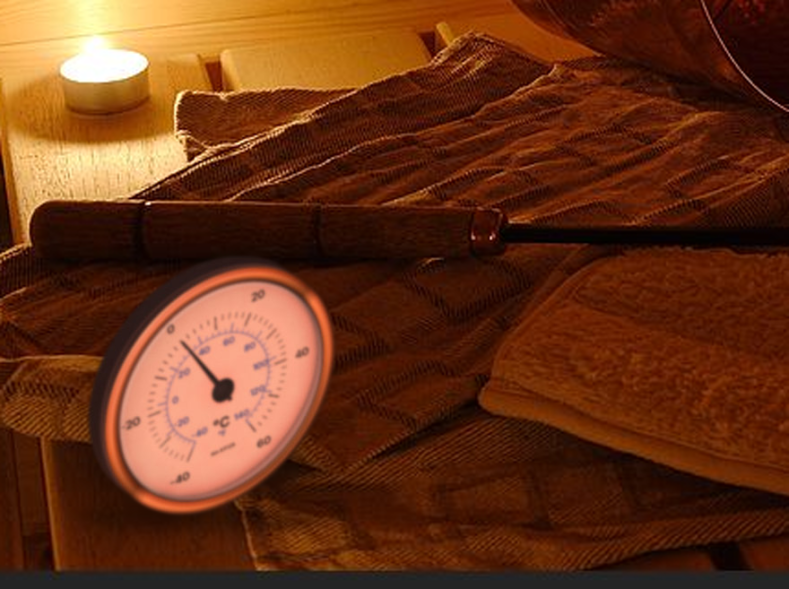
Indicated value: 0 °C
